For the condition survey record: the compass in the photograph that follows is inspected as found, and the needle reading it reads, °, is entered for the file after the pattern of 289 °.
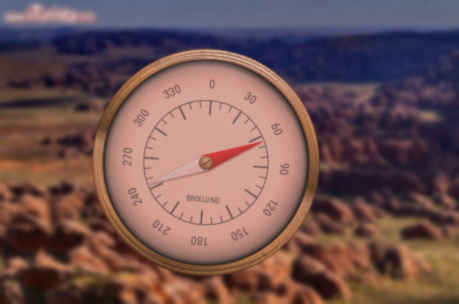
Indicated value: 65 °
